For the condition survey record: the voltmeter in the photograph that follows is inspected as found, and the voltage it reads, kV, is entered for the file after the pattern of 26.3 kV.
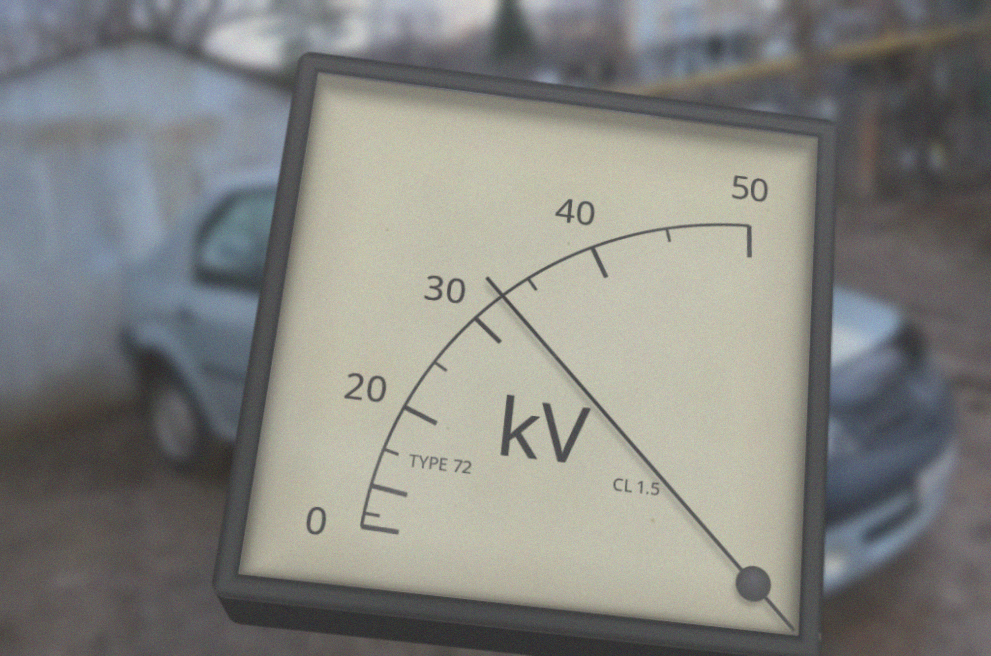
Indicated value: 32.5 kV
